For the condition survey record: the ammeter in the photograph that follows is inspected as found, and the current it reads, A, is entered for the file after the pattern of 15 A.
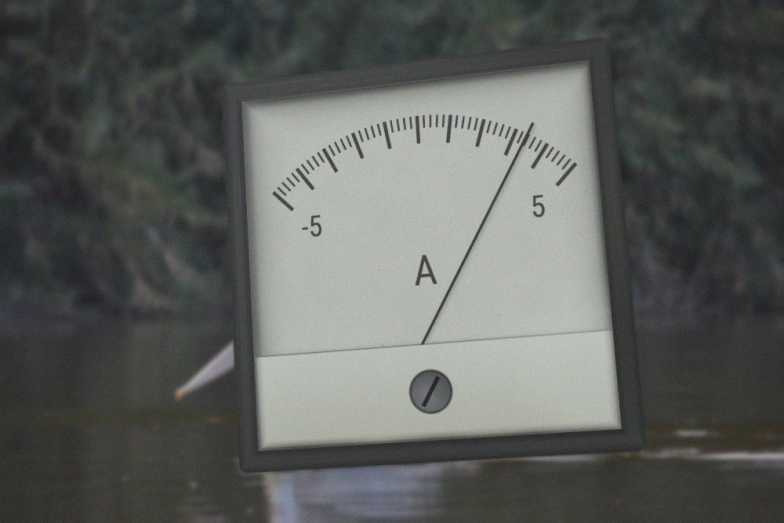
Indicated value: 3.4 A
